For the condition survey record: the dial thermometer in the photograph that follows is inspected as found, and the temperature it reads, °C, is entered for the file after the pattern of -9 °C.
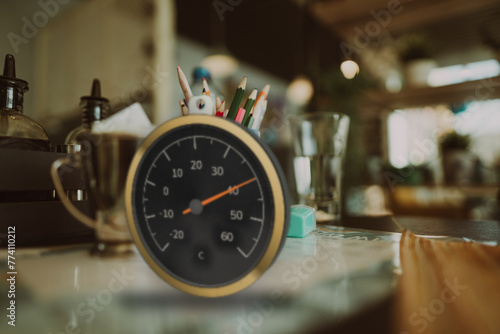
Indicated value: 40 °C
